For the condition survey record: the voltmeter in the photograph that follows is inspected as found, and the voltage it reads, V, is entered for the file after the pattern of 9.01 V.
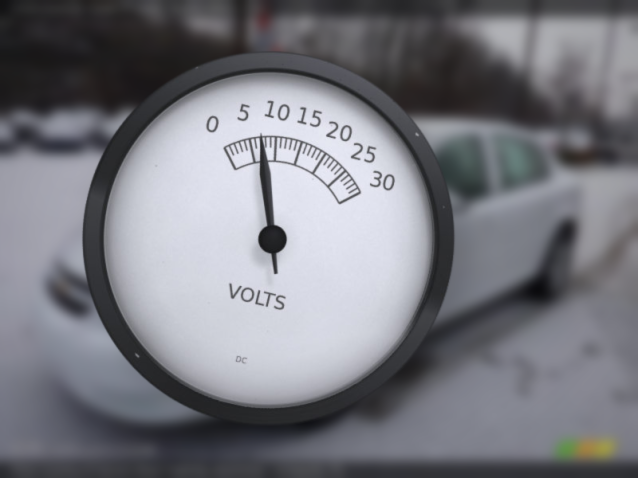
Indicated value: 7 V
